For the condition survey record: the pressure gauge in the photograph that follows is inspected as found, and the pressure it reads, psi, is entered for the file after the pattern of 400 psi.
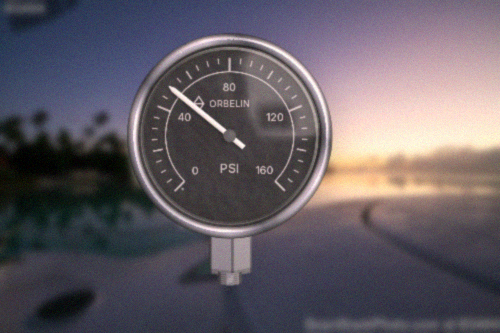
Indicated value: 50 psi
